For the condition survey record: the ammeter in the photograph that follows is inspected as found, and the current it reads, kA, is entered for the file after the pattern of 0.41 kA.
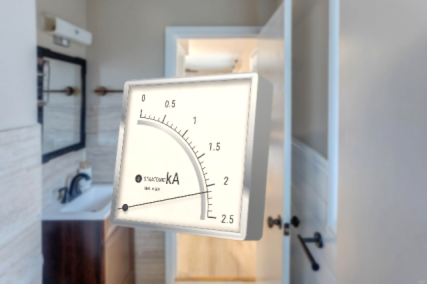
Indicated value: 2.1 kA
